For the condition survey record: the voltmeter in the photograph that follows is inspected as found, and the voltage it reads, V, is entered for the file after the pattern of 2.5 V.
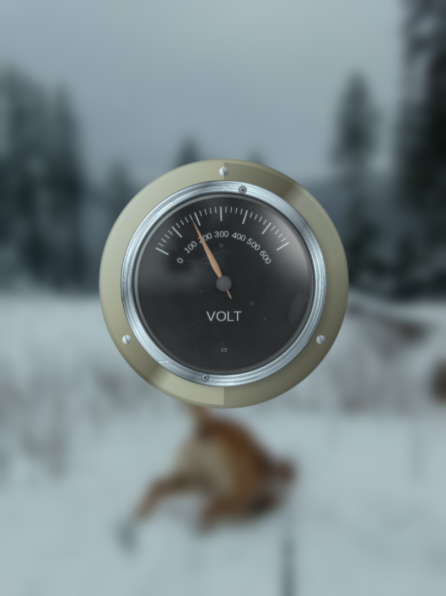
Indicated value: 180 V
